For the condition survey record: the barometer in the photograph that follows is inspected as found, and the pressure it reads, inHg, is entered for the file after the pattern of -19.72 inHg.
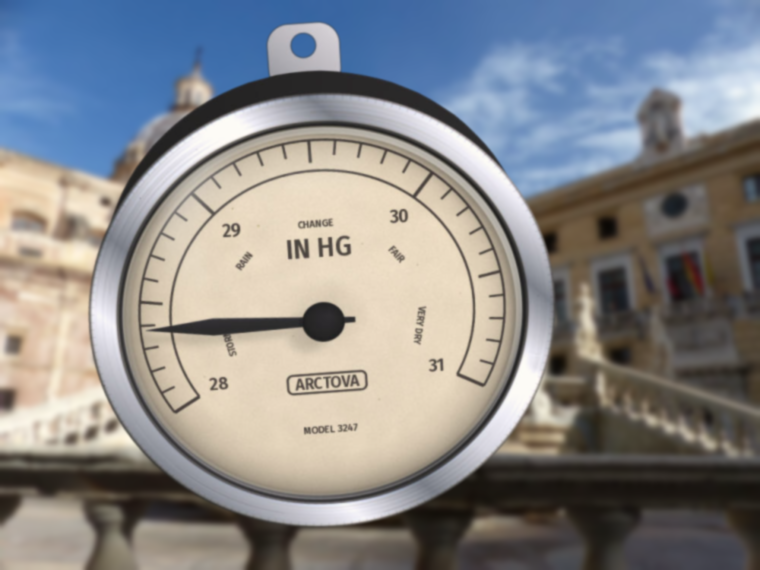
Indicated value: 28.4 inHg
